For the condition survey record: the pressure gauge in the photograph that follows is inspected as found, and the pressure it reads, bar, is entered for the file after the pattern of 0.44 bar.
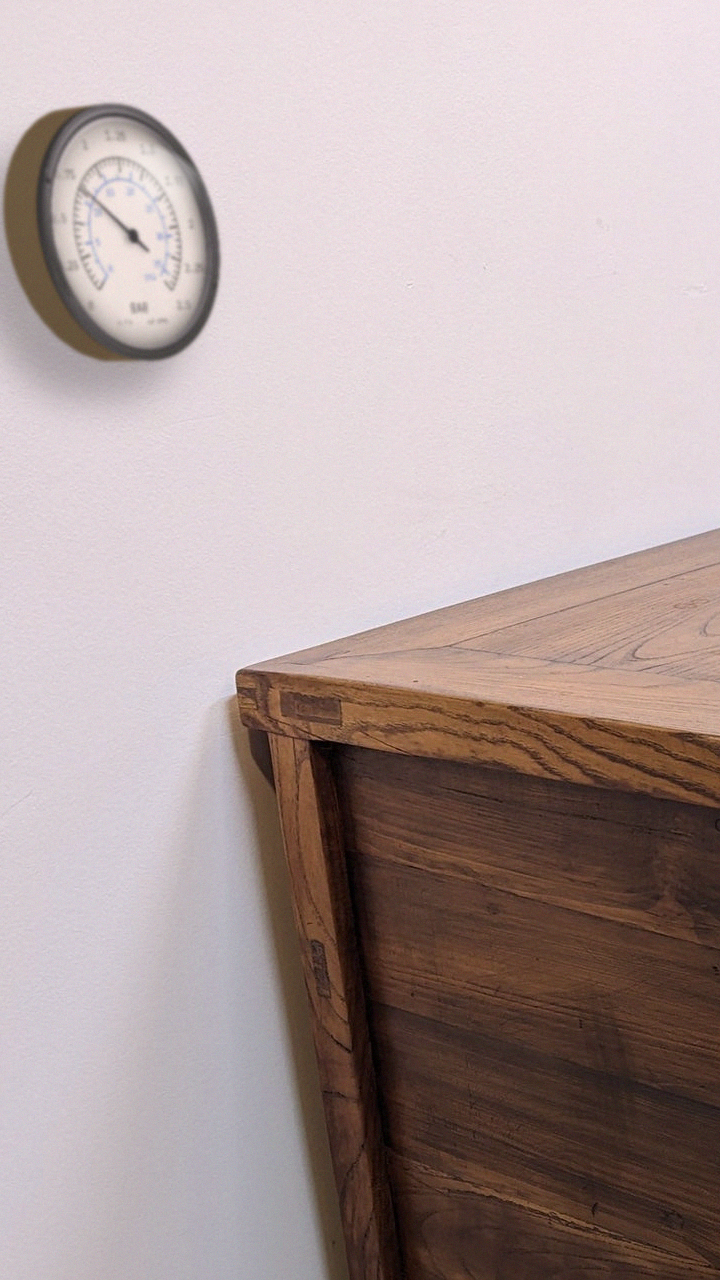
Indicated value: 0.75 bar
